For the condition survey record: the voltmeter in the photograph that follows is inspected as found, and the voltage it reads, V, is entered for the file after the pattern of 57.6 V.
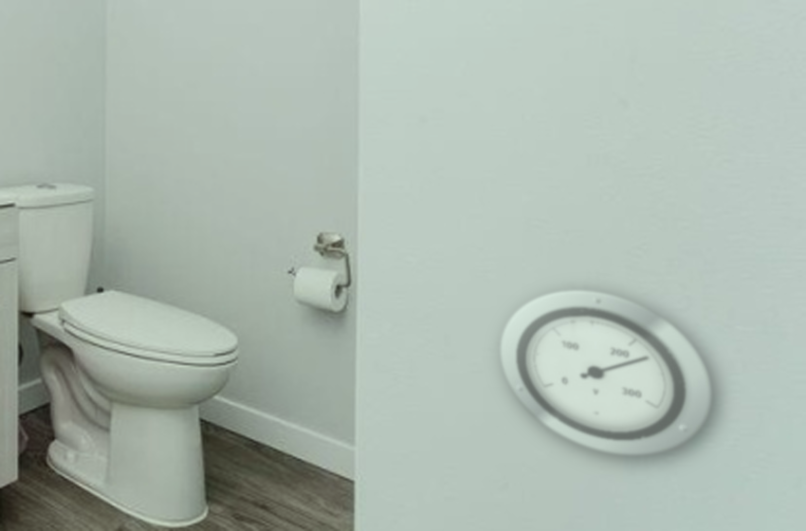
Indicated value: 225 V
